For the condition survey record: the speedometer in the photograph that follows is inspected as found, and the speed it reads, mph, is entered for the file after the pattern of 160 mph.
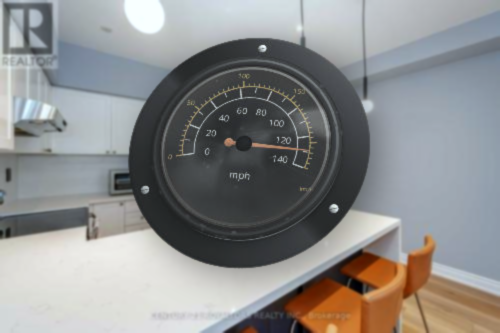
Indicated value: 130 mph
